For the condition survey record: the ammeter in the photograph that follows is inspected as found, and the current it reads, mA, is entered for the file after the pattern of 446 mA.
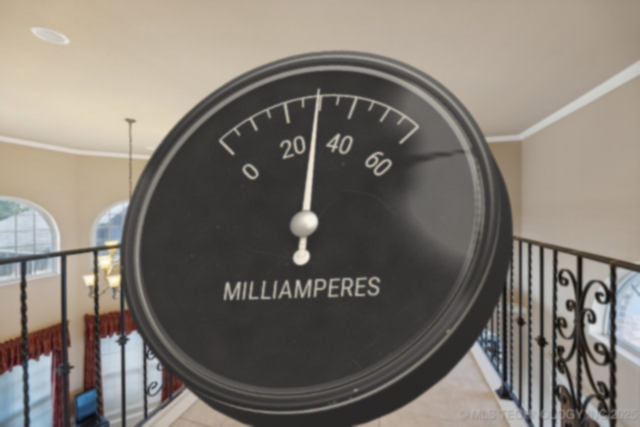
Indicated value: 30 mA
